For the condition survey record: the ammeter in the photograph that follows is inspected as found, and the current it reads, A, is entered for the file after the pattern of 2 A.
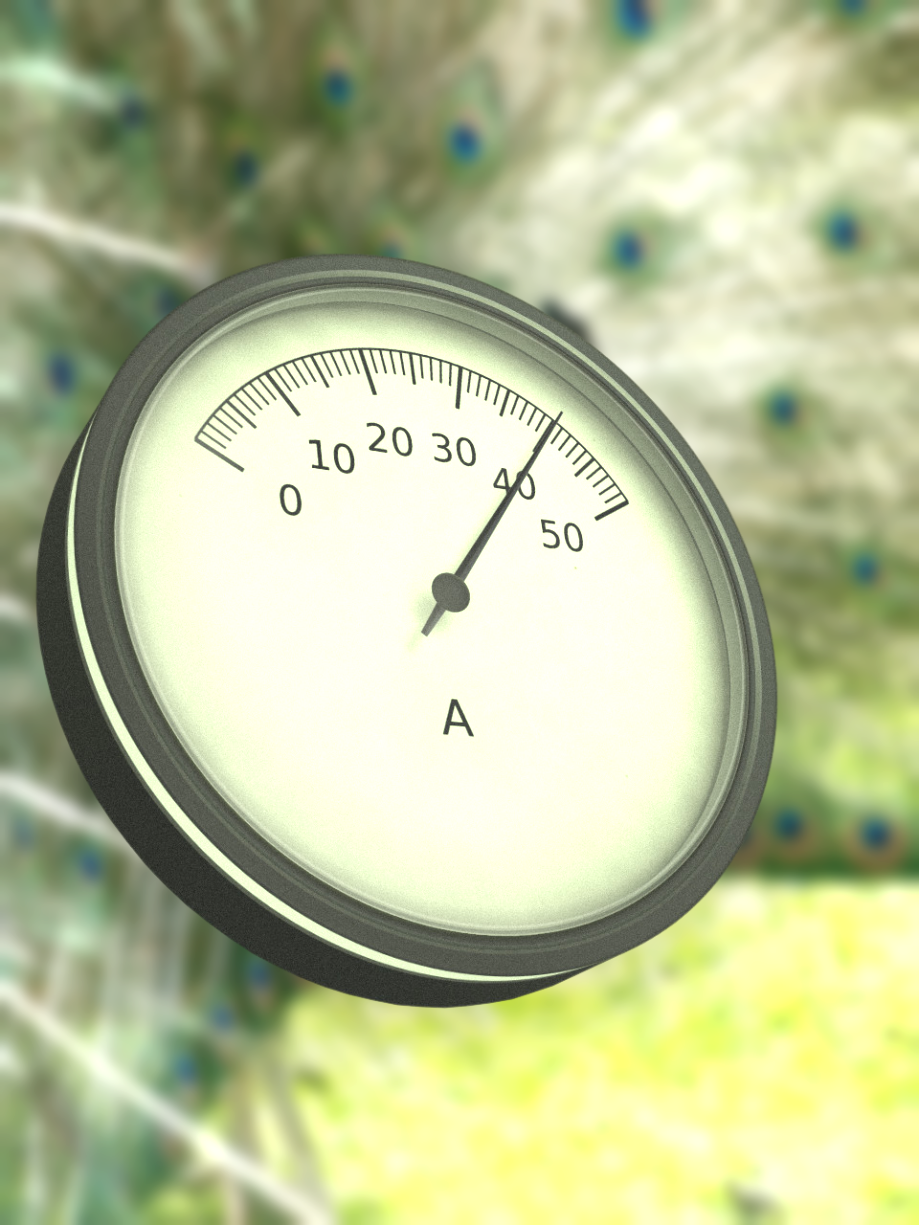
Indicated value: 40 A
